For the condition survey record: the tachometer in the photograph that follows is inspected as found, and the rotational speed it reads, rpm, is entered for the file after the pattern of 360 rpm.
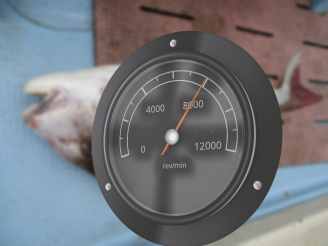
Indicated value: 8000 rpm
